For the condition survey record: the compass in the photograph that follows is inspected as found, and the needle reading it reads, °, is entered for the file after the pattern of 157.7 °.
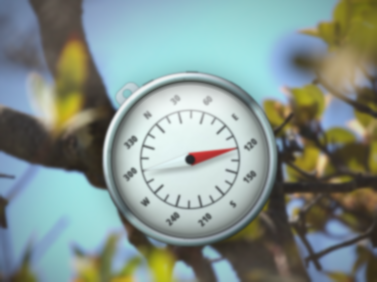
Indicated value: 120 °
